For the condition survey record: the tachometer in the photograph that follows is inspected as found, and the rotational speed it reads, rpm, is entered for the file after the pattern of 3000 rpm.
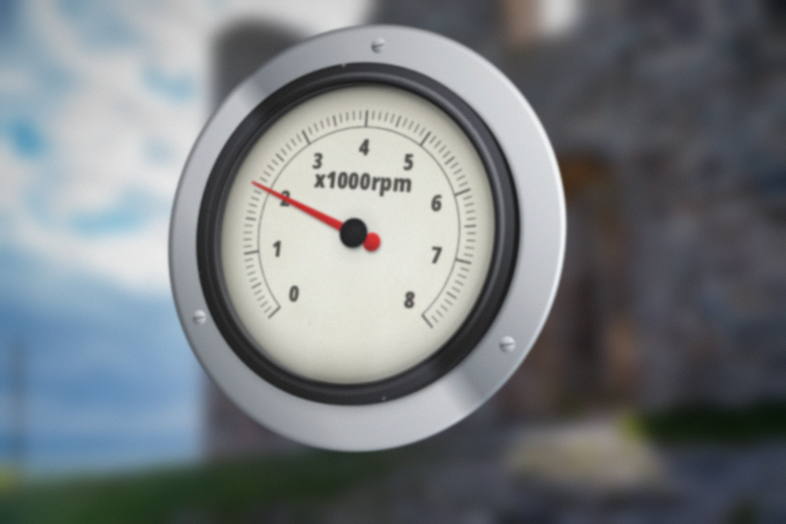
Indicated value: 2000 rpm
